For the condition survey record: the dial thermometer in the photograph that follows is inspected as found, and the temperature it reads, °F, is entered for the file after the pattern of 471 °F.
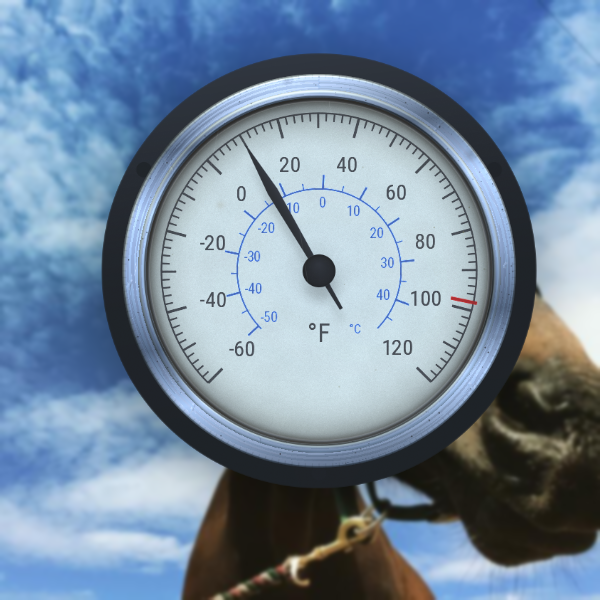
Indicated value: 10 °F
